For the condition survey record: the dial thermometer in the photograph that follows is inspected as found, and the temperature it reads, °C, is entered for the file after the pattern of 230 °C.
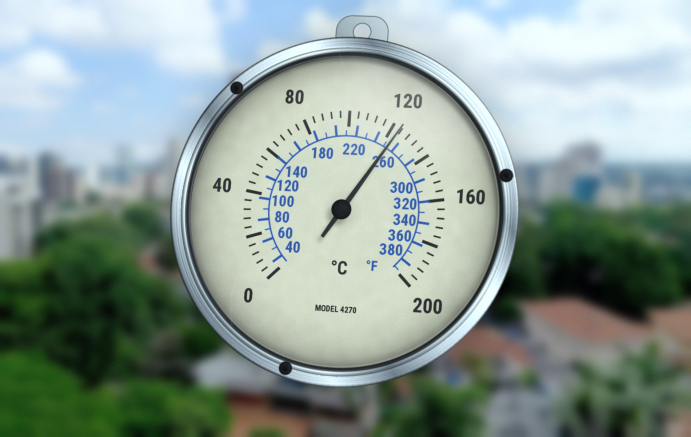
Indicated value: 124 °C
